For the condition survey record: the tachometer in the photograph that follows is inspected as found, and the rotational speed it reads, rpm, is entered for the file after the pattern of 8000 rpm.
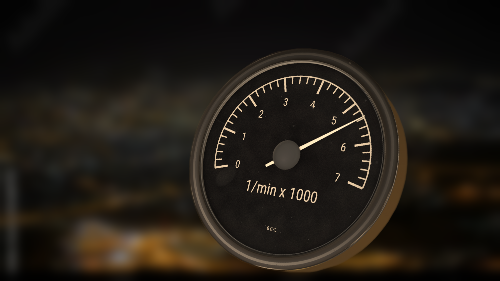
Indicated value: 5400 rpm
